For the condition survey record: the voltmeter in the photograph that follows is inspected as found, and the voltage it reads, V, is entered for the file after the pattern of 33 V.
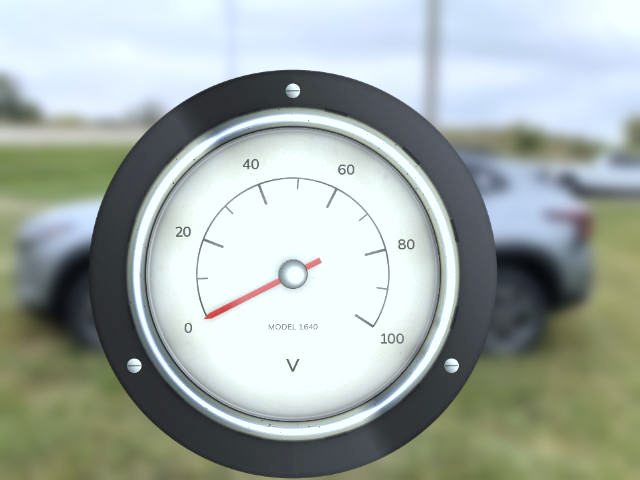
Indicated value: 0 V
